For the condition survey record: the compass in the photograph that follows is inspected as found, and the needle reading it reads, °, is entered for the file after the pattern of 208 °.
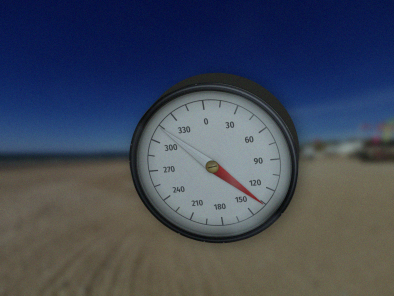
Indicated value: 135 °
